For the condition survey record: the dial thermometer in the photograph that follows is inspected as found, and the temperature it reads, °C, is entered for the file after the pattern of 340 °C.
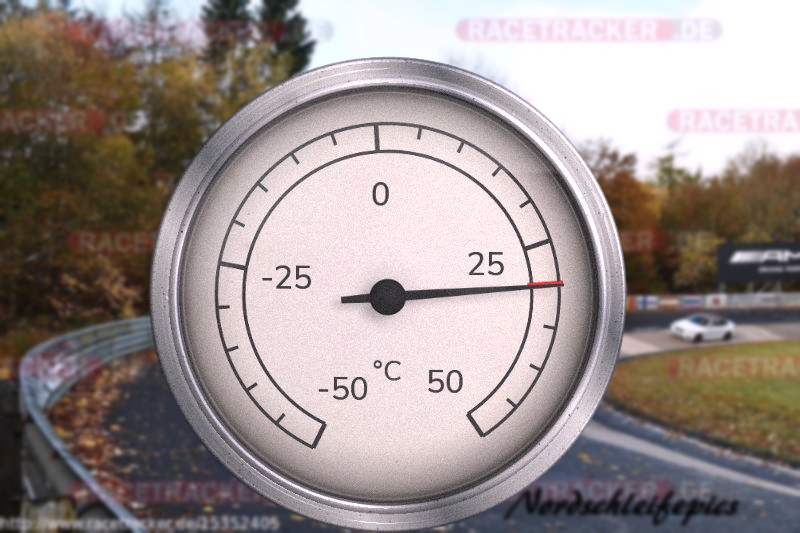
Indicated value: 30 °C
